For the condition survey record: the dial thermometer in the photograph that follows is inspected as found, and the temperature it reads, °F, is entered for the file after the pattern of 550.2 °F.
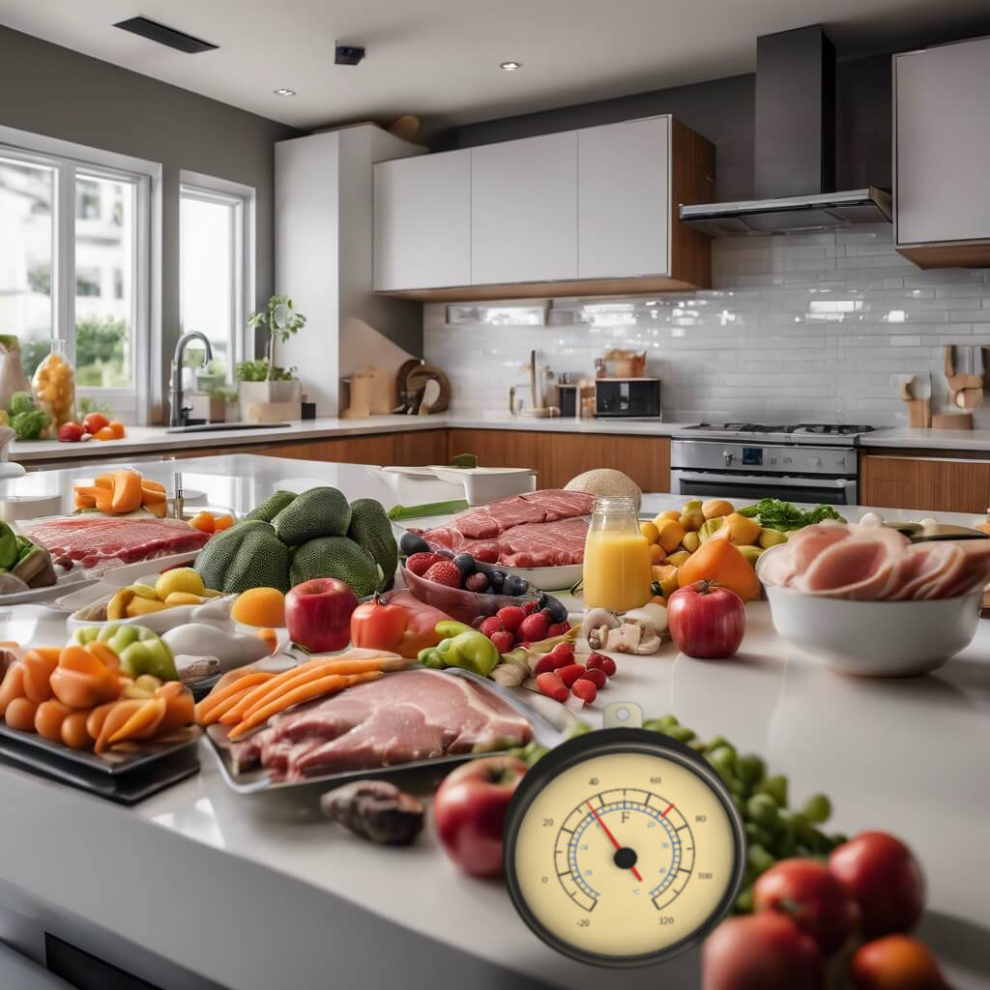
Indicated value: 35 °F
